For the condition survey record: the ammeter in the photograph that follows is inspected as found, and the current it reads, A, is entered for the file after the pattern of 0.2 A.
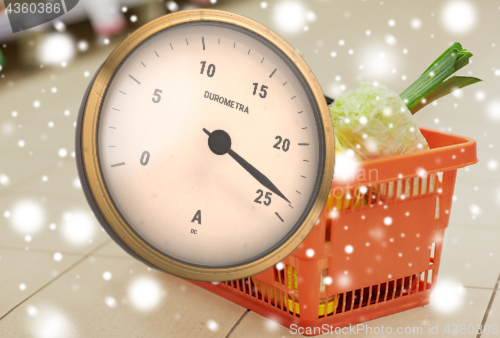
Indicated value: 24 A
